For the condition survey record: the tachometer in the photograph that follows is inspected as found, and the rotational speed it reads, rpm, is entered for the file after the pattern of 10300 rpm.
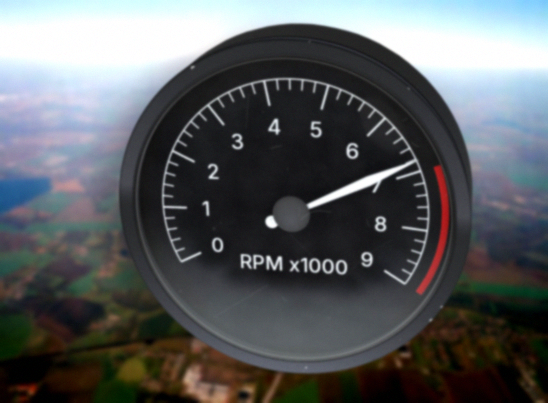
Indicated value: 6800 rpm
